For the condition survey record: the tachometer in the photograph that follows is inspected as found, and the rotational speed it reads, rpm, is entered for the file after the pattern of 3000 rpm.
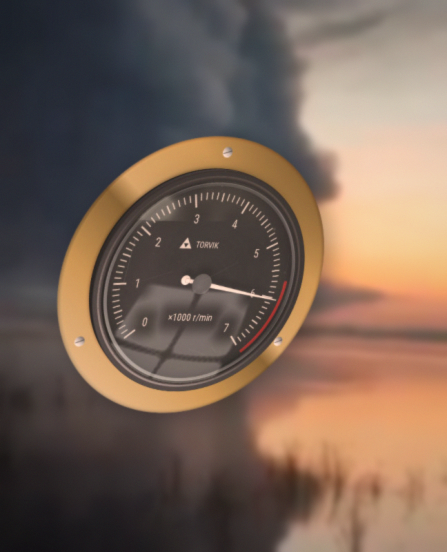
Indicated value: 6000 rpm
